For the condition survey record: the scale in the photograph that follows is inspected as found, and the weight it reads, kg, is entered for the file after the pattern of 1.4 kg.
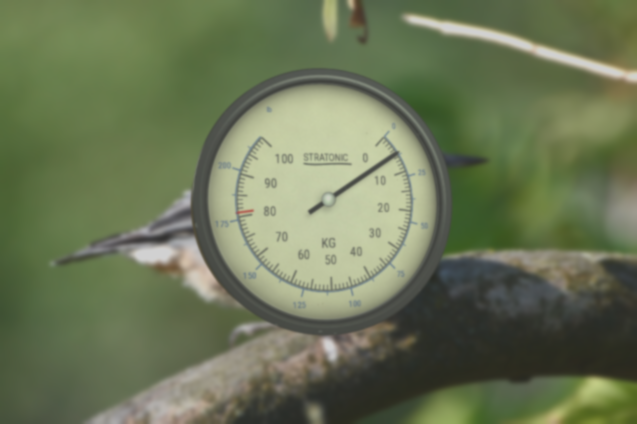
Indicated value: 5 kg
